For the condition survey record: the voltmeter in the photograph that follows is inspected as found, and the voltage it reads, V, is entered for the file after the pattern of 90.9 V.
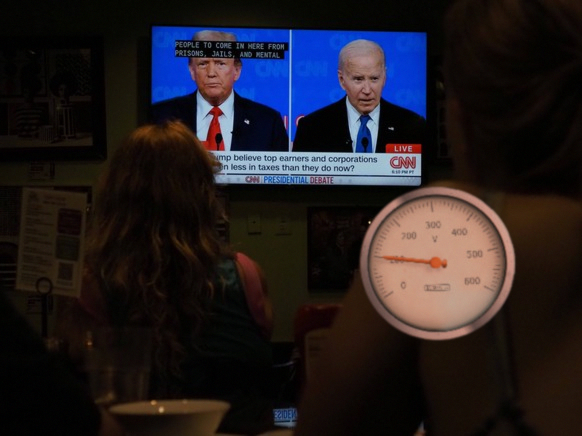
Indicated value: 100 V
